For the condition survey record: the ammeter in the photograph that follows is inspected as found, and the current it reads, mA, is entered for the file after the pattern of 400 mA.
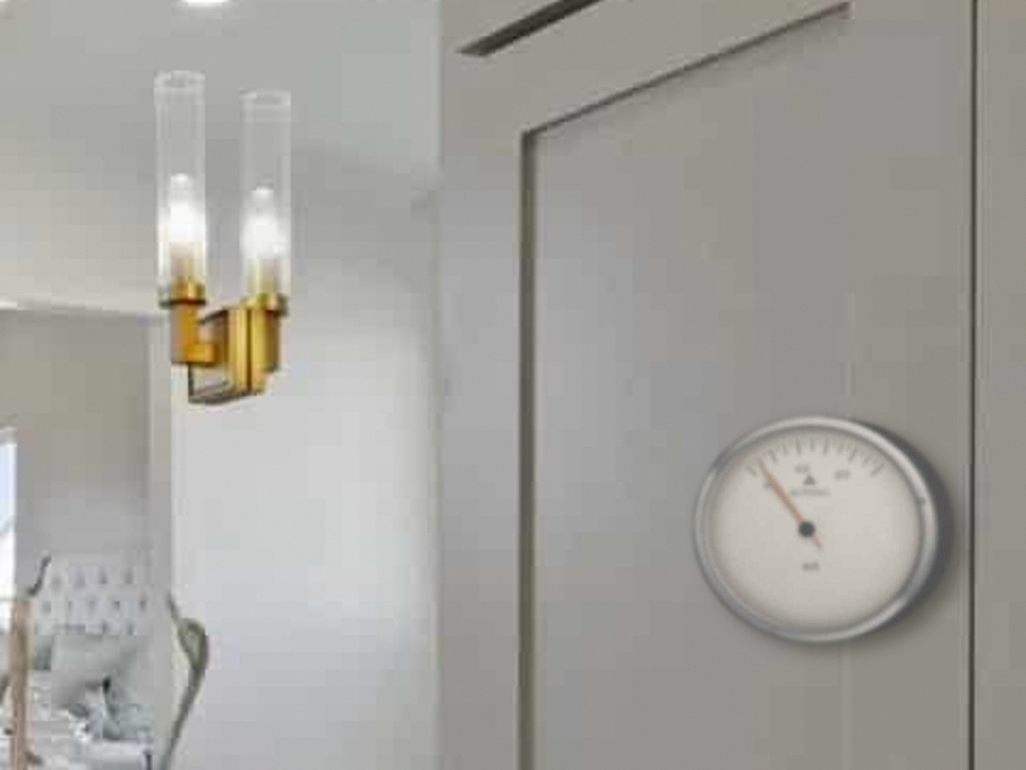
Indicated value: 10 mA
